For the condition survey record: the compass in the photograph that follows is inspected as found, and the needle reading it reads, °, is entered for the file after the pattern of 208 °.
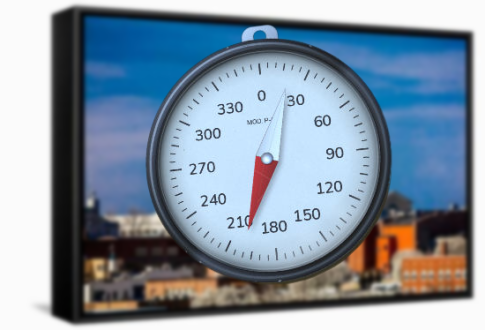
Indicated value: 200 °
